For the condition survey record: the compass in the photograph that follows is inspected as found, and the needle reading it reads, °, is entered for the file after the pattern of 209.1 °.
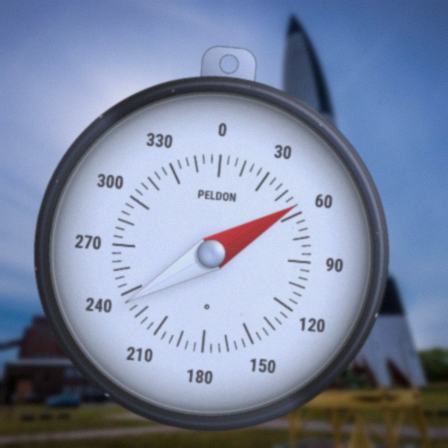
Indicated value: 55 °
